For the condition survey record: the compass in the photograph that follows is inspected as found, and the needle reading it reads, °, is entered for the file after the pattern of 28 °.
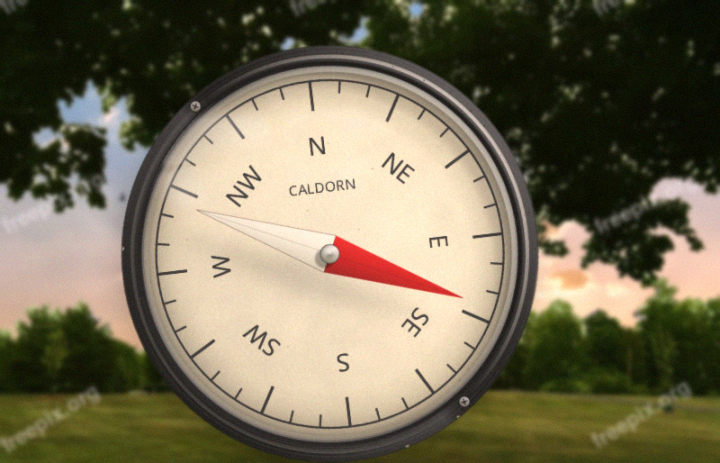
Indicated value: 115 °
